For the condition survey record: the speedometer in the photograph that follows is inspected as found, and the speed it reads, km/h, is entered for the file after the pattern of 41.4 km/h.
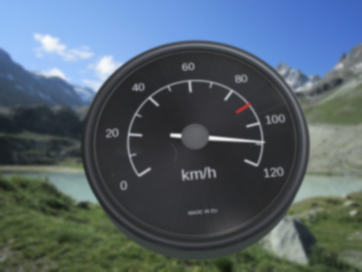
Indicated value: 110 km/h
